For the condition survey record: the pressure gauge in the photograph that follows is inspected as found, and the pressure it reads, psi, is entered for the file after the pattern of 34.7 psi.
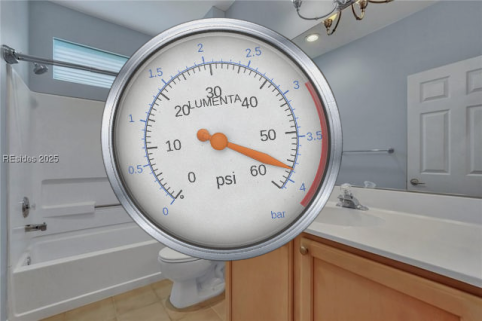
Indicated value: 56 psi
